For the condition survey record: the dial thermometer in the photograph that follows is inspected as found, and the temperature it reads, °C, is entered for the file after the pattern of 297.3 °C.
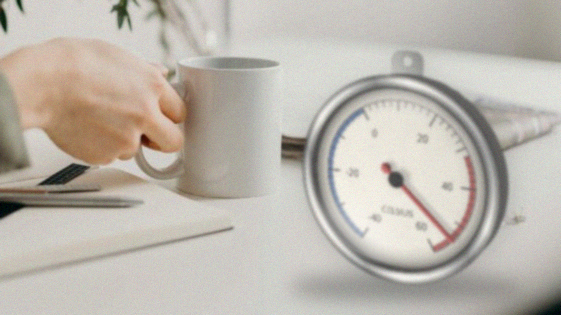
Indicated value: 54 °C
